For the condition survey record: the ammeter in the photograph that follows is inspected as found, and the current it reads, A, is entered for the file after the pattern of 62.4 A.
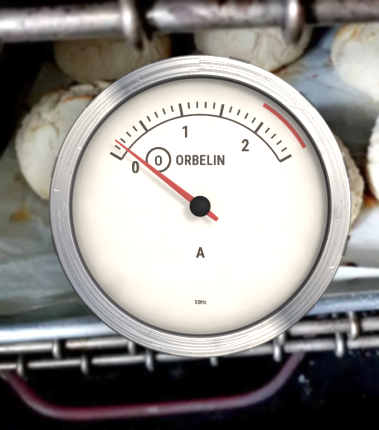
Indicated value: 0.15 A
